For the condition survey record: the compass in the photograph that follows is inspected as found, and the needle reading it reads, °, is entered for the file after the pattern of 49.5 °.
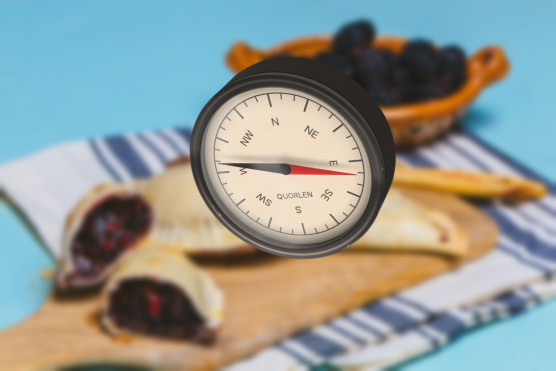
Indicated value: 100 °
